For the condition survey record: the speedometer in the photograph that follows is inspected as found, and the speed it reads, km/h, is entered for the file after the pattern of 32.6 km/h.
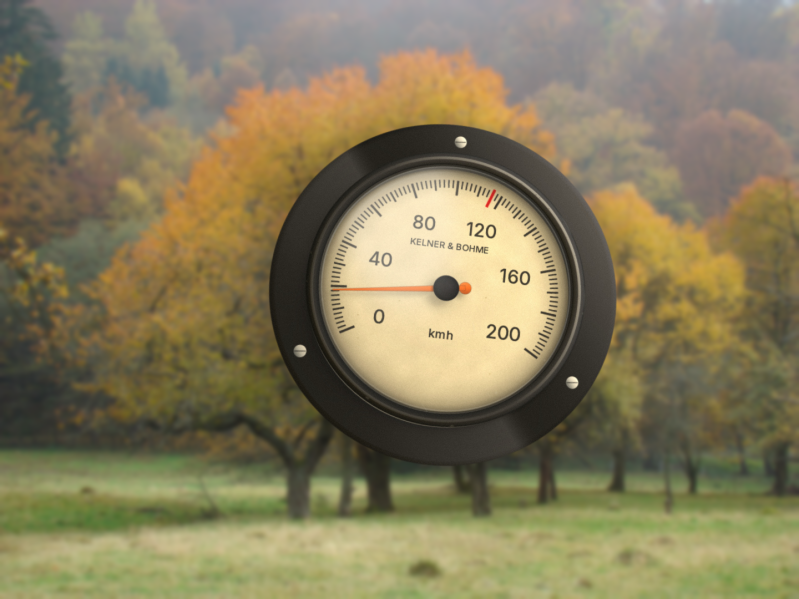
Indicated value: 18 km/h
